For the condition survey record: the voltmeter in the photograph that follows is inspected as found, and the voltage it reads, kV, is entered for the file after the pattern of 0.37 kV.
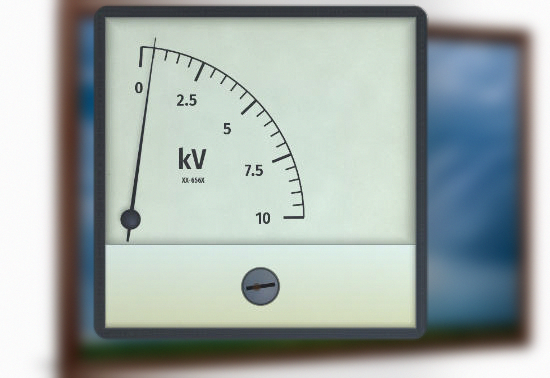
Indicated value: 0.5 kV
